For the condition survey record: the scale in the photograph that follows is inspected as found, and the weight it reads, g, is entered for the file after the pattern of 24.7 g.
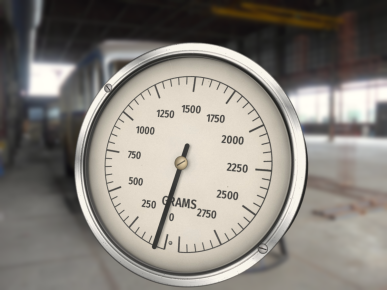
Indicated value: 50 g
